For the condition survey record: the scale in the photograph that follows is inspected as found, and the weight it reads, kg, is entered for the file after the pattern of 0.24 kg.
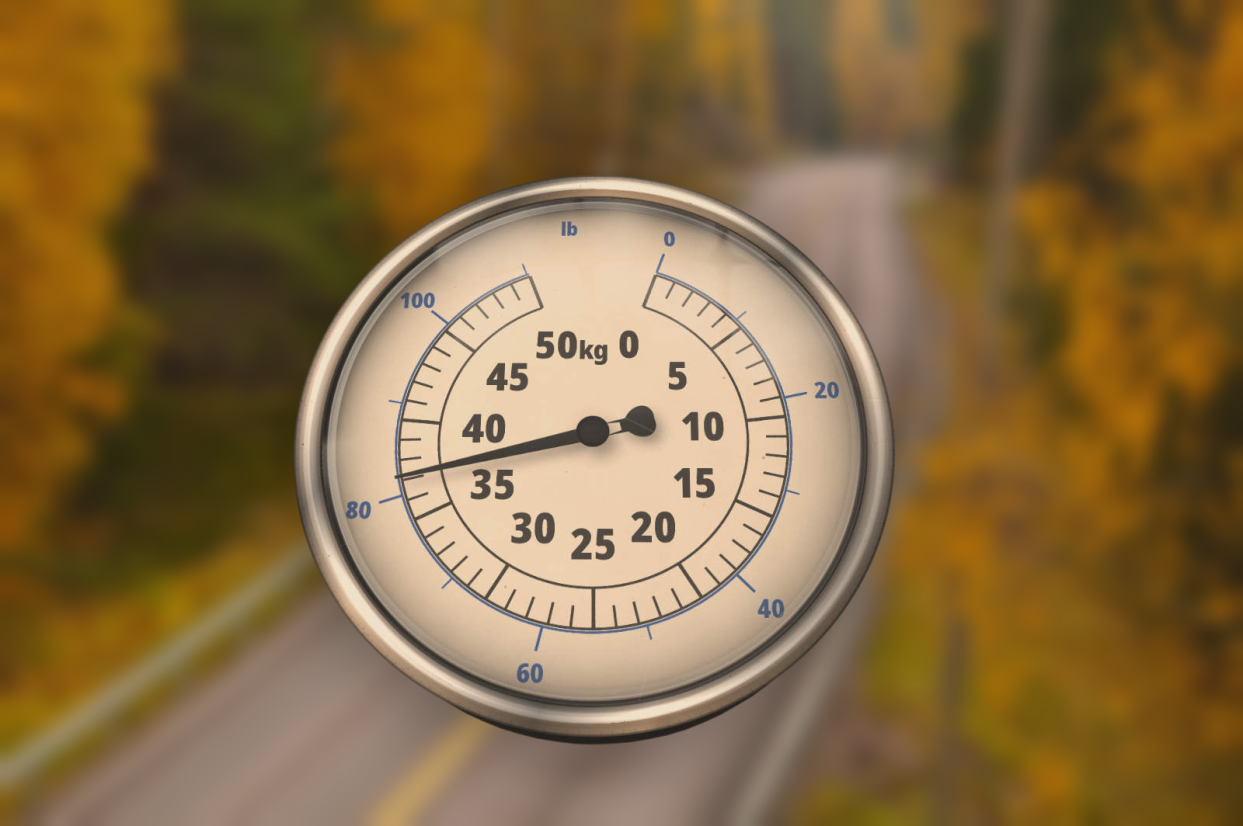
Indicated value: 37 kg
